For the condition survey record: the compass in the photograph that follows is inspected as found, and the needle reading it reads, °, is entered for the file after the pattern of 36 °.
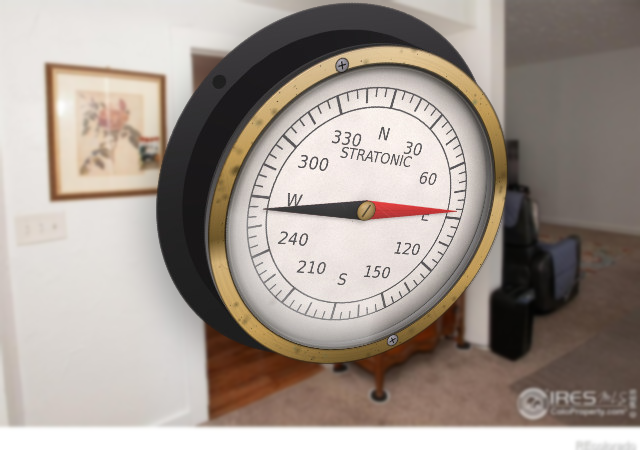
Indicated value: 85 °
